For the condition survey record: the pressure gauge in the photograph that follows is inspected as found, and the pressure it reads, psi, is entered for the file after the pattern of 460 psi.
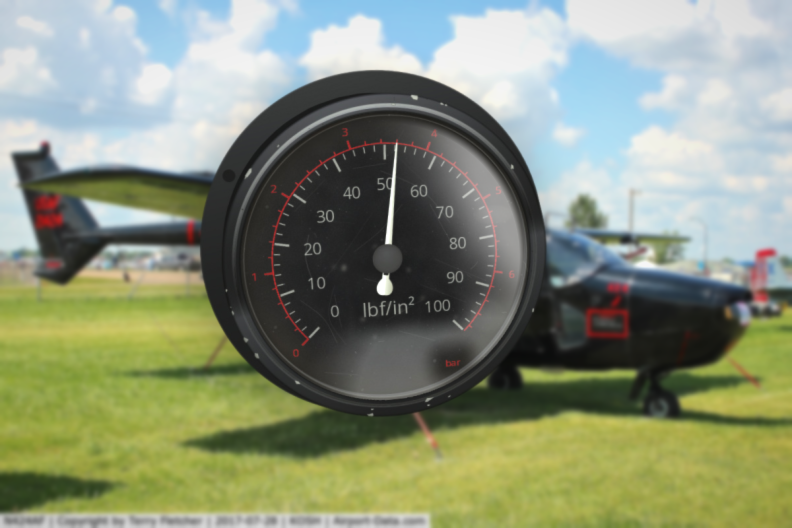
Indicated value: 52 psi
